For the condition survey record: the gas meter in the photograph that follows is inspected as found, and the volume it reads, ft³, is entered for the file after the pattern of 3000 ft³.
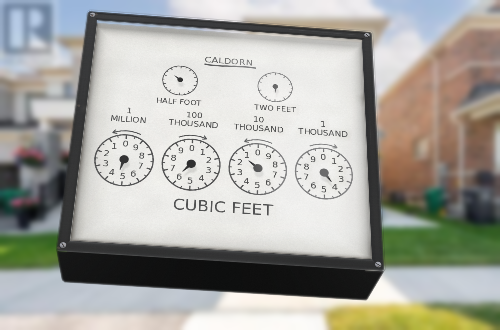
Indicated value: 461400 ft³
